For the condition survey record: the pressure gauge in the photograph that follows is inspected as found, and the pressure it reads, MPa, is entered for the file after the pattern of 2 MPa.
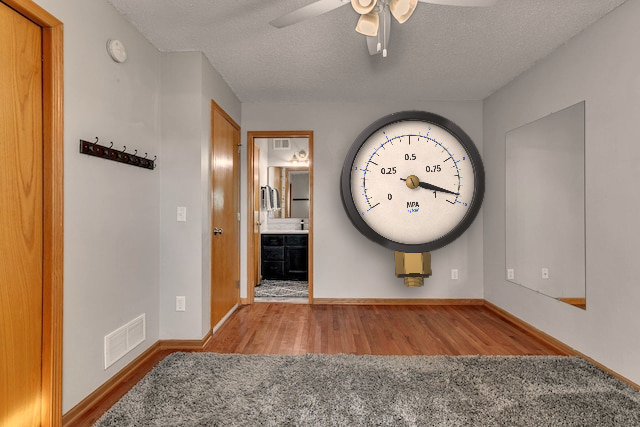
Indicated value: 0.95 MPa
